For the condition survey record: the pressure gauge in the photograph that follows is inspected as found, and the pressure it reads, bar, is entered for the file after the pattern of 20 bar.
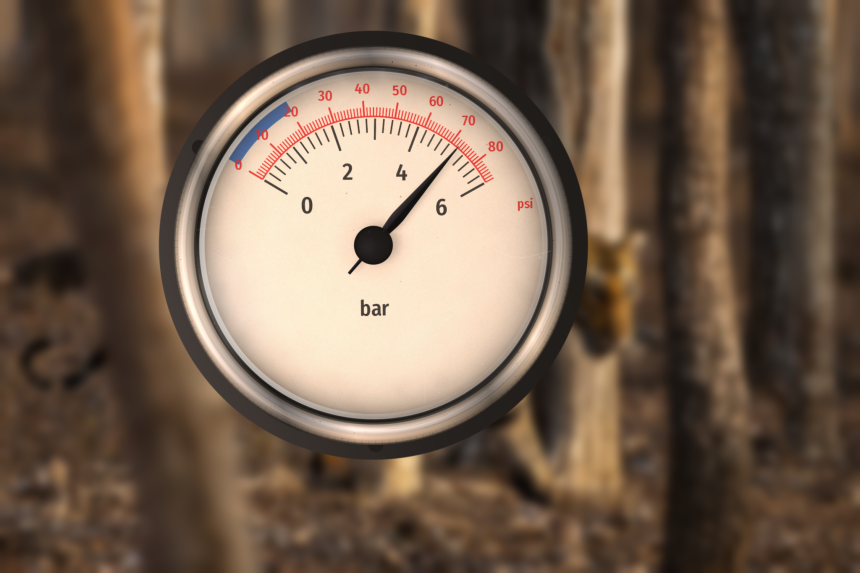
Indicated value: 5 bar
